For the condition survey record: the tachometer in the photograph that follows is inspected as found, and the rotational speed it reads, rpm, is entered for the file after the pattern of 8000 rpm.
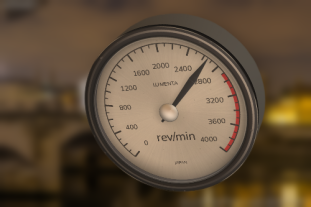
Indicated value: 2650 rpm
